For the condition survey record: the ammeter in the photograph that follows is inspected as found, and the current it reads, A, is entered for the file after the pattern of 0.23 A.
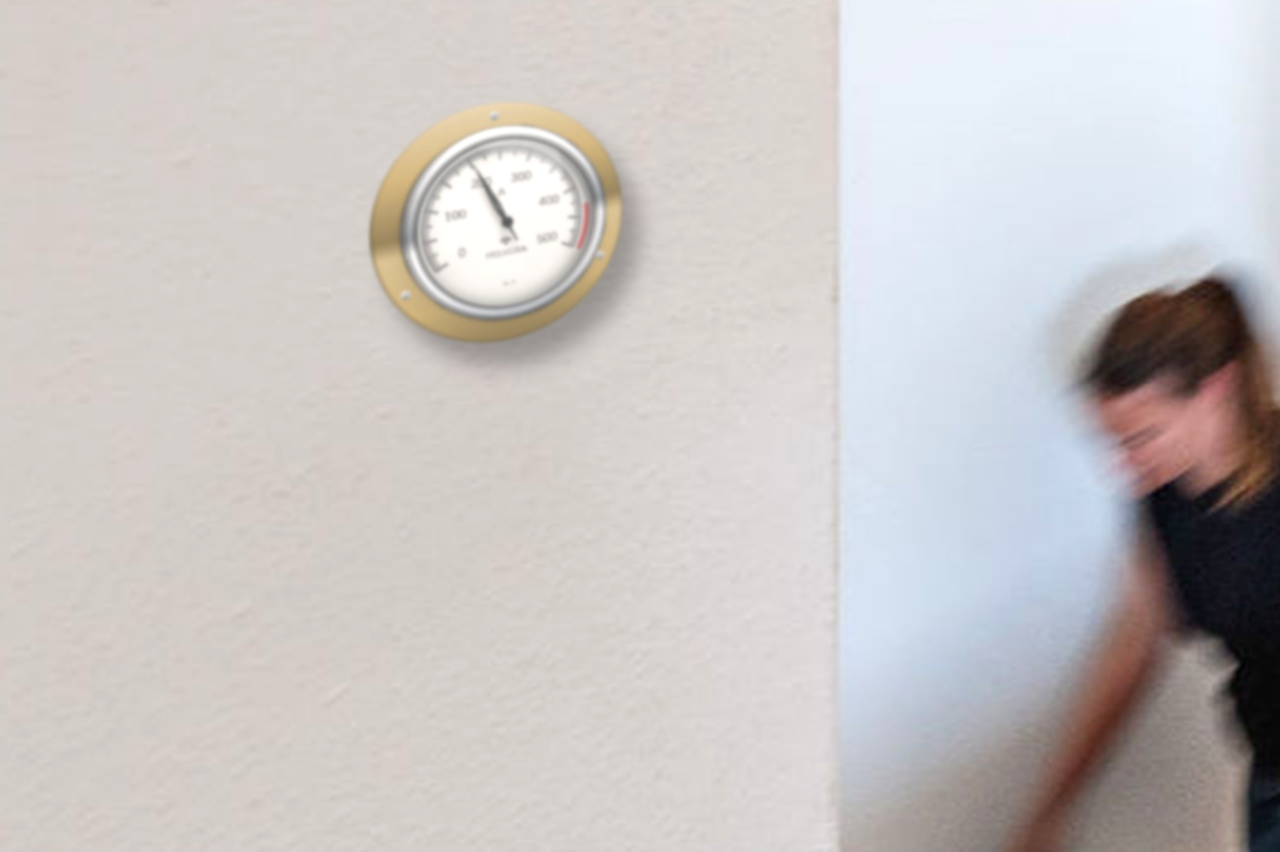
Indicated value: 200 A
